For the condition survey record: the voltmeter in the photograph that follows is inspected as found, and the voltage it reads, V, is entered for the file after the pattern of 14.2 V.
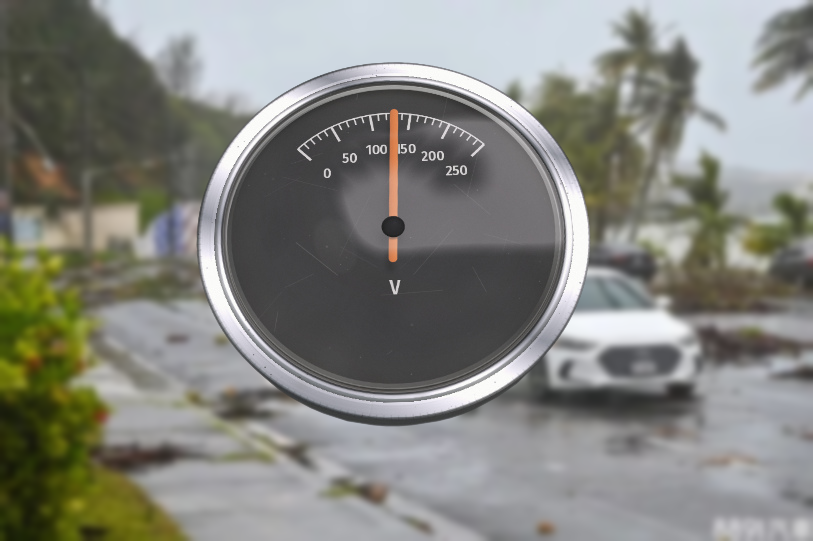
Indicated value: 130 V
